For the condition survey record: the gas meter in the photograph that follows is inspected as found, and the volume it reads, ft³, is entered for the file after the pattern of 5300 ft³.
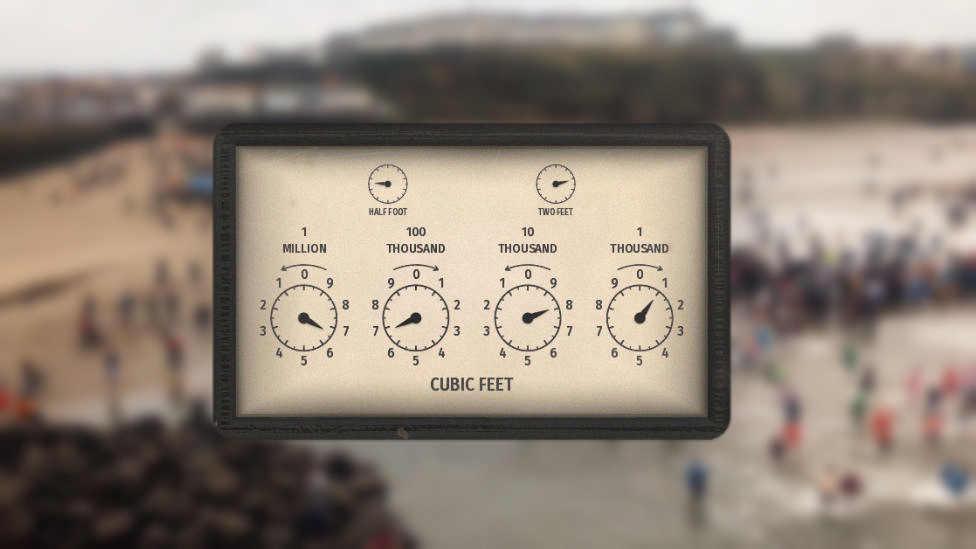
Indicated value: 668100 ft³
